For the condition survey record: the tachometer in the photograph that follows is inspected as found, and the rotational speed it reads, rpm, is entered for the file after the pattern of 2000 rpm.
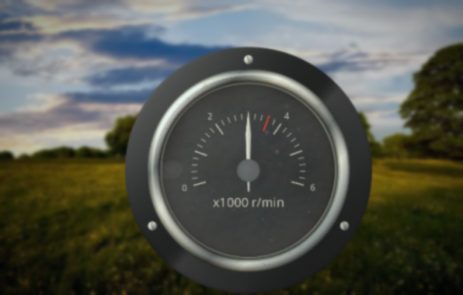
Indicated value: 3000 rpm
